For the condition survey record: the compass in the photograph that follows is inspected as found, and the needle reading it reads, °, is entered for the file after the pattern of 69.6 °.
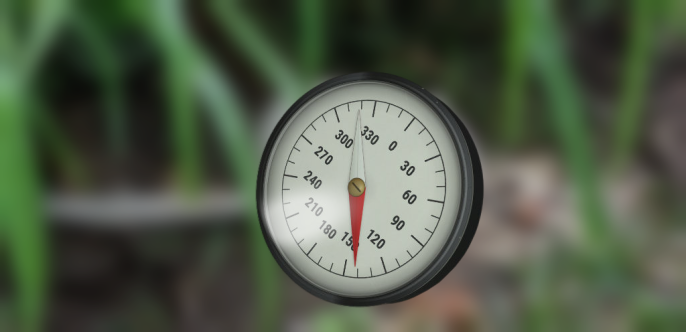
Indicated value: 140 °
